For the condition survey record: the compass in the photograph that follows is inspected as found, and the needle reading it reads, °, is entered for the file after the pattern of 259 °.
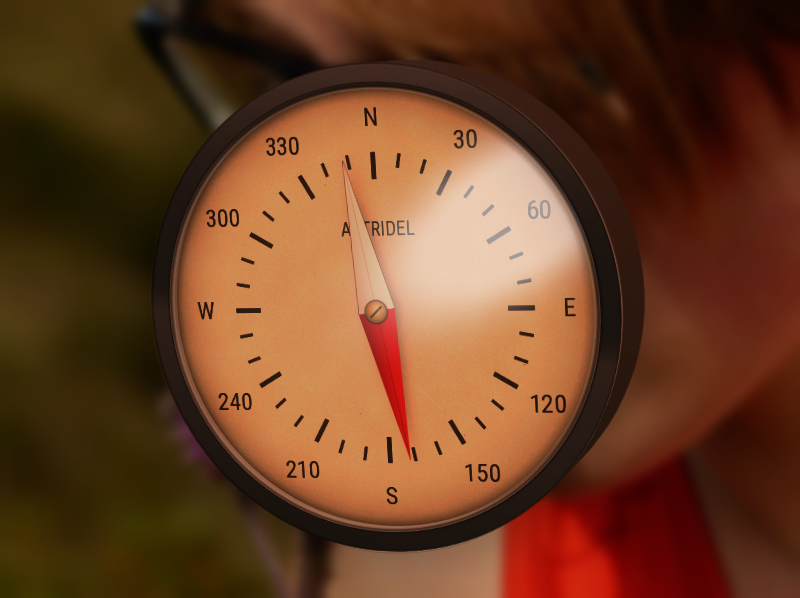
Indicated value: 170 °
